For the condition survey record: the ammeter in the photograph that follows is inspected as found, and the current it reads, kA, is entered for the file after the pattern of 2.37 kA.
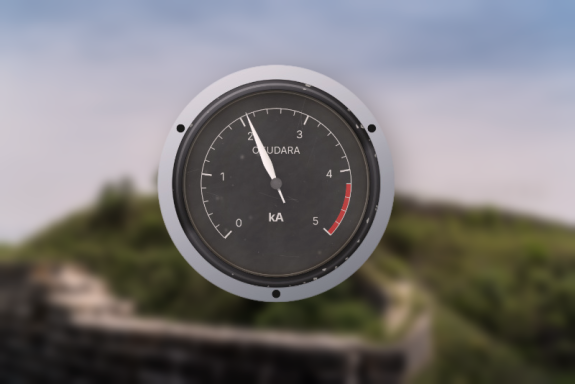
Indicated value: 2.1 kA
